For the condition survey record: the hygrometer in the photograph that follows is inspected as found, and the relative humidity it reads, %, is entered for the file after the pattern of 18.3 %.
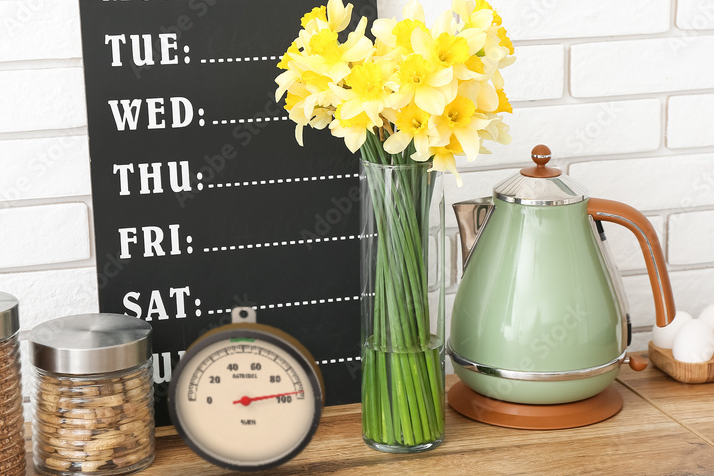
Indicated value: 95 %
